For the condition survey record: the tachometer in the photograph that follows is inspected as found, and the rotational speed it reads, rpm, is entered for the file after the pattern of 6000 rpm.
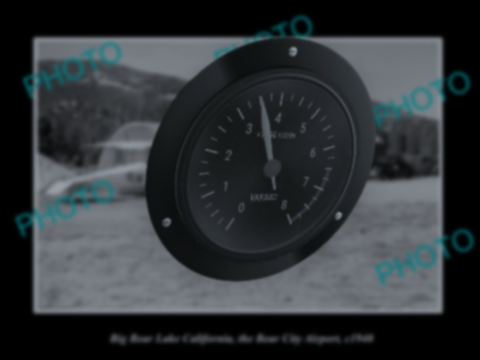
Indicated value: 3500 rpm
